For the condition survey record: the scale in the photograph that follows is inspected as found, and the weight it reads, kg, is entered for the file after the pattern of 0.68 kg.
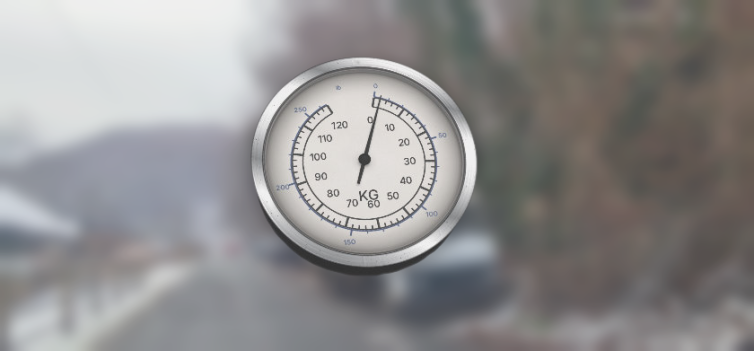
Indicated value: 2 kg
